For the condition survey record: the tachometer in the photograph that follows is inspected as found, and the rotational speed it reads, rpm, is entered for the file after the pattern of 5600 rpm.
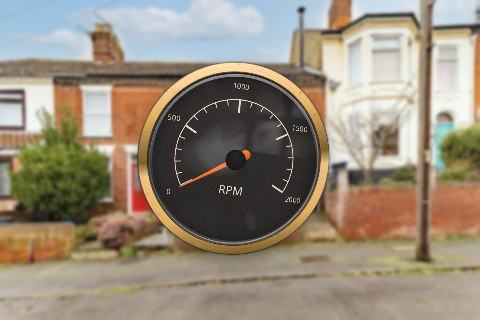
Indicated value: 0 rpm
